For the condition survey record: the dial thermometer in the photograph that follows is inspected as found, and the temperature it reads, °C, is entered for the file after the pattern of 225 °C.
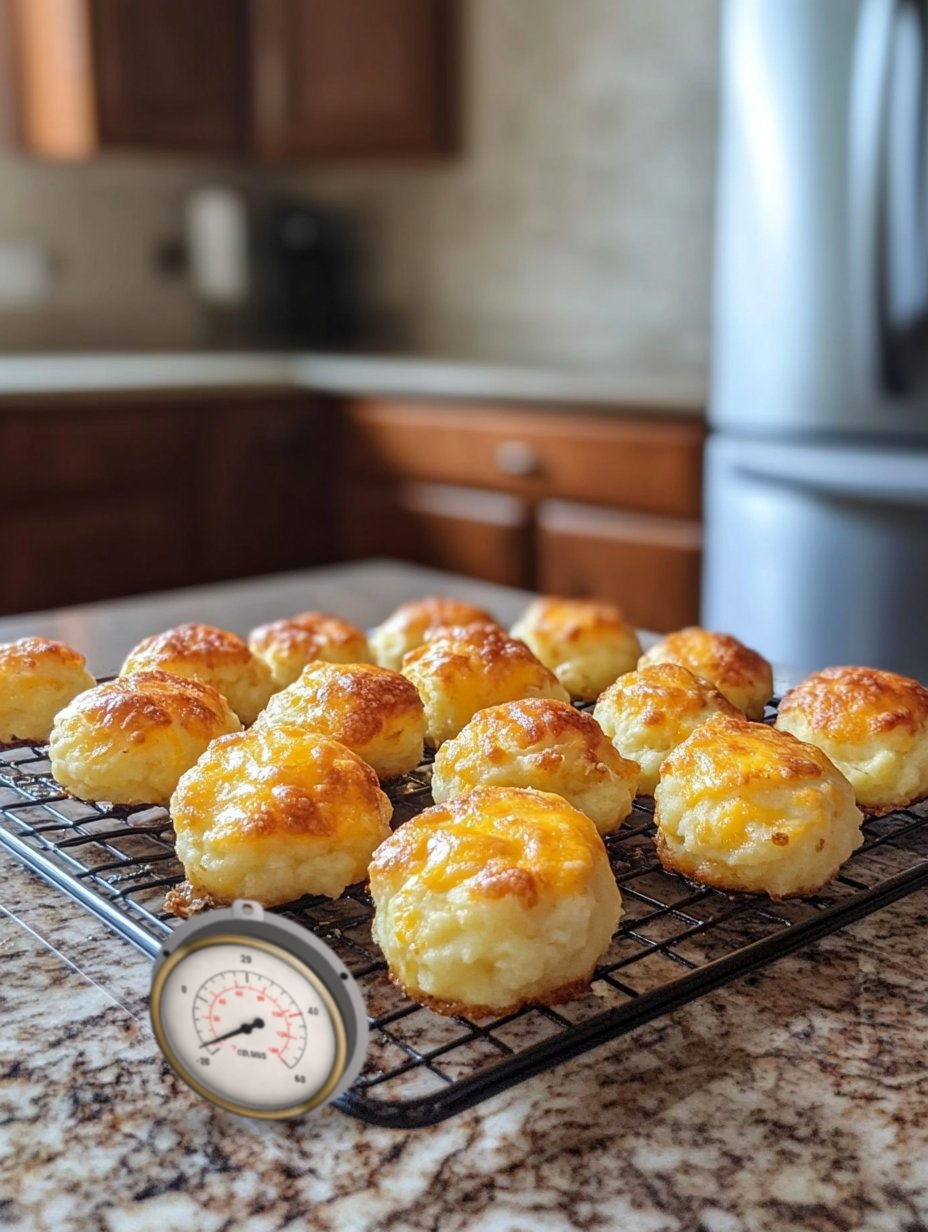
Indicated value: -16 °C
